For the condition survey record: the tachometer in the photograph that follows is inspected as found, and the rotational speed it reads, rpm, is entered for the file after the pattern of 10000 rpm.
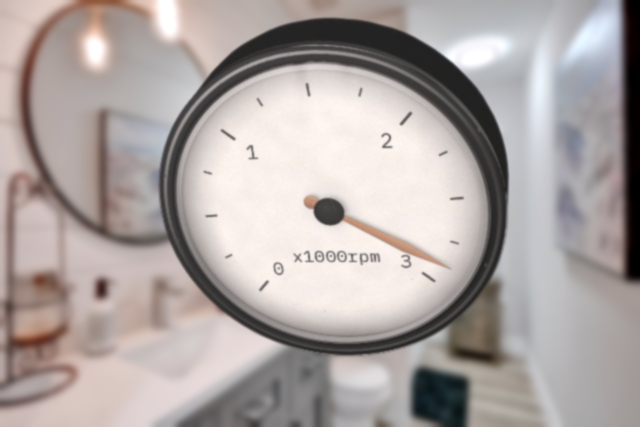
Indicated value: 2875 rpm
